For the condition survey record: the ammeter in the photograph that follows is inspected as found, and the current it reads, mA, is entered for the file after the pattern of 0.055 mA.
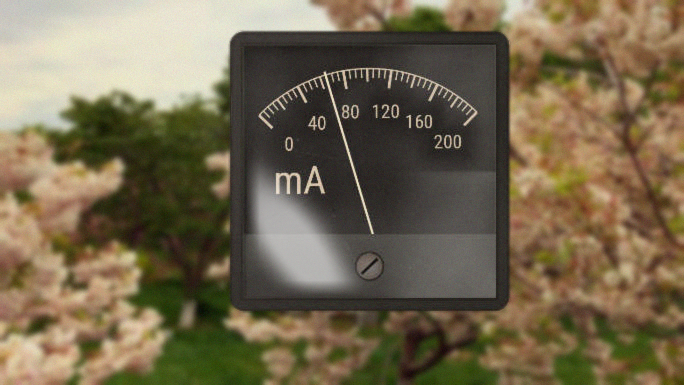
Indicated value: 65 mA
